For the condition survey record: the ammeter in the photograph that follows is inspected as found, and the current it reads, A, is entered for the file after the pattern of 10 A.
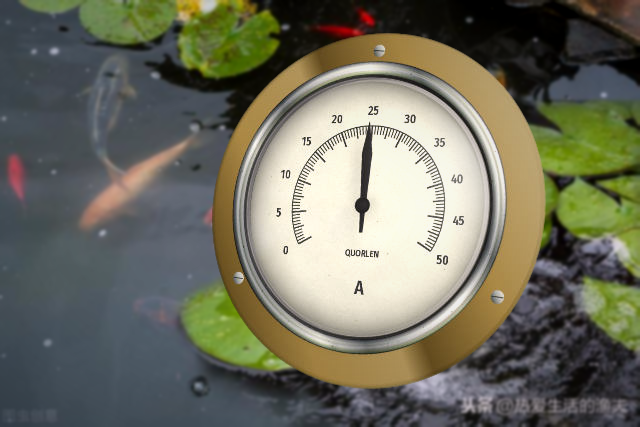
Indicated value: 25 A
